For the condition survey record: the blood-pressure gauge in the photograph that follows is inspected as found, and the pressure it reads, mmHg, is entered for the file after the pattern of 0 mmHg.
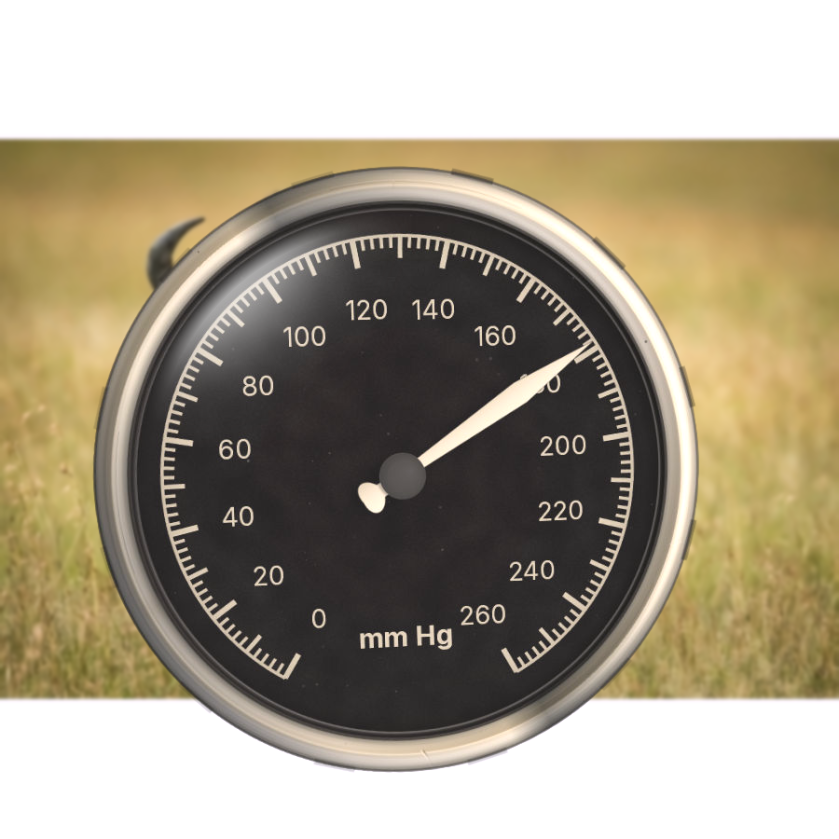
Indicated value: 178 mmHg
